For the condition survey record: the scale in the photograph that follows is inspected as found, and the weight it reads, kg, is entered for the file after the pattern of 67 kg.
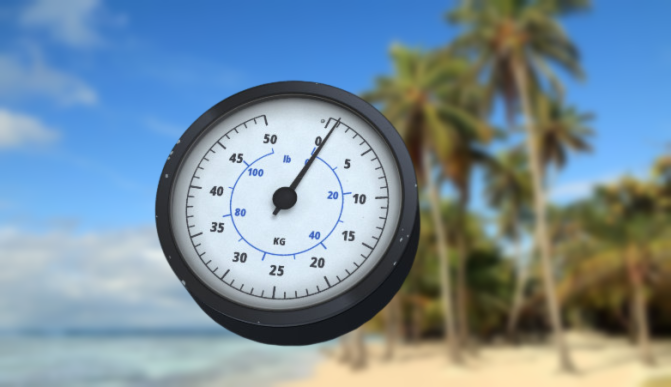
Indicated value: 1 kg
